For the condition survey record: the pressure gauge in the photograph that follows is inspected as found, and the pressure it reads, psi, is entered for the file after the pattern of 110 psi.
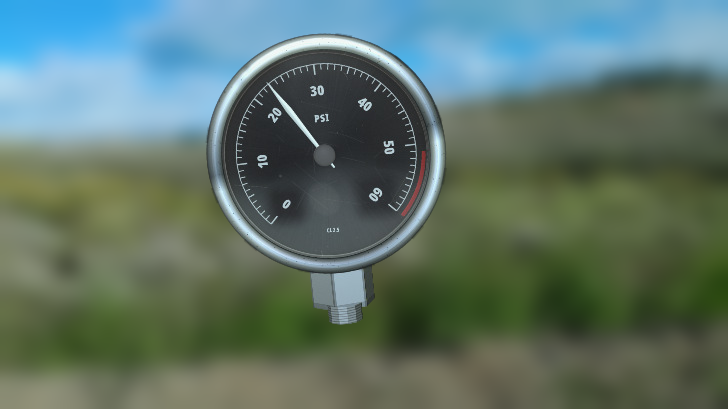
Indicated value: 23 psi
